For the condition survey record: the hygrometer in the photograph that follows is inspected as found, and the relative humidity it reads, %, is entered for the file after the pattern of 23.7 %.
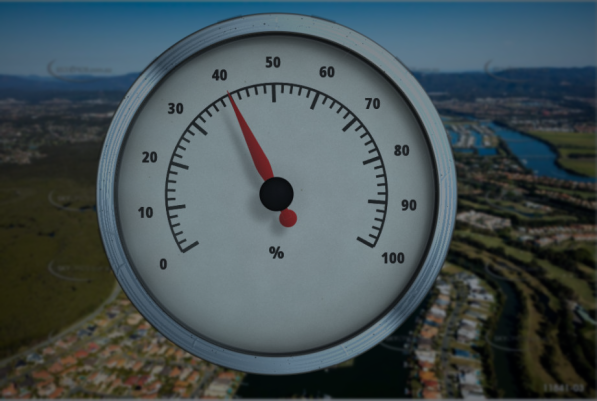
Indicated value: 40 %
